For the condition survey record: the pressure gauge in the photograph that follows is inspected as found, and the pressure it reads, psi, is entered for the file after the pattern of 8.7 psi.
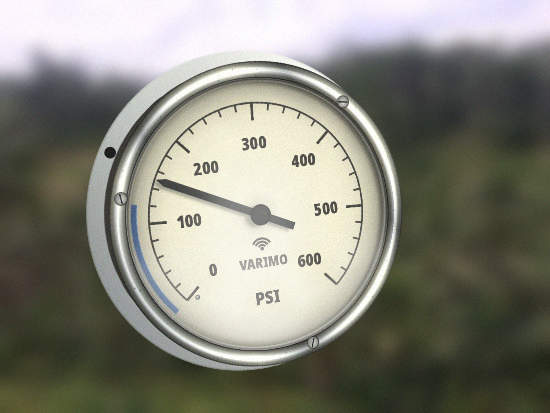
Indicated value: 150 psi
